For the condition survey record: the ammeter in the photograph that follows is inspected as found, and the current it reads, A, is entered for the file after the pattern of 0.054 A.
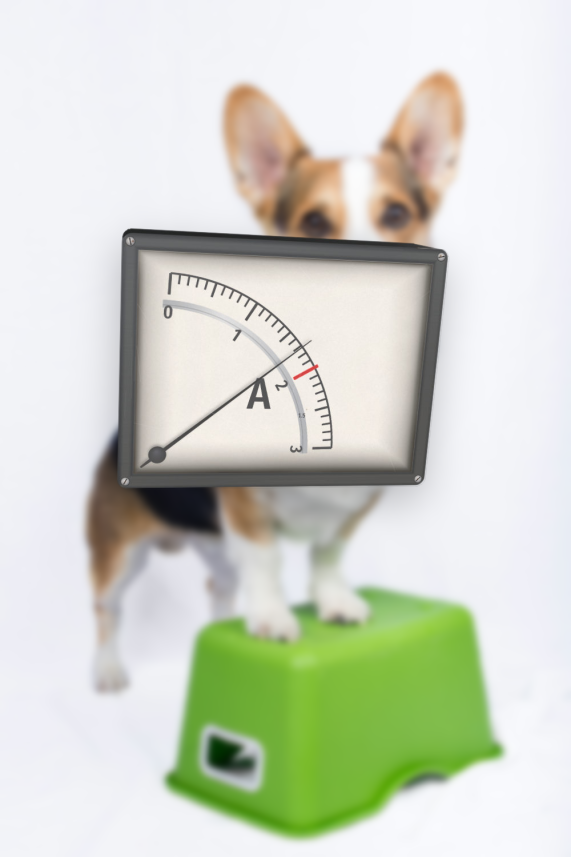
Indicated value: 1.7 A
